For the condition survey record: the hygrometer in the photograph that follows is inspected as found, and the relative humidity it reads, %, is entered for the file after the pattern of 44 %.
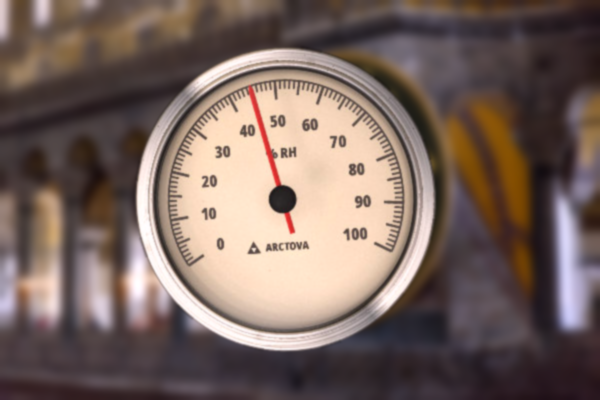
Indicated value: 45 %
